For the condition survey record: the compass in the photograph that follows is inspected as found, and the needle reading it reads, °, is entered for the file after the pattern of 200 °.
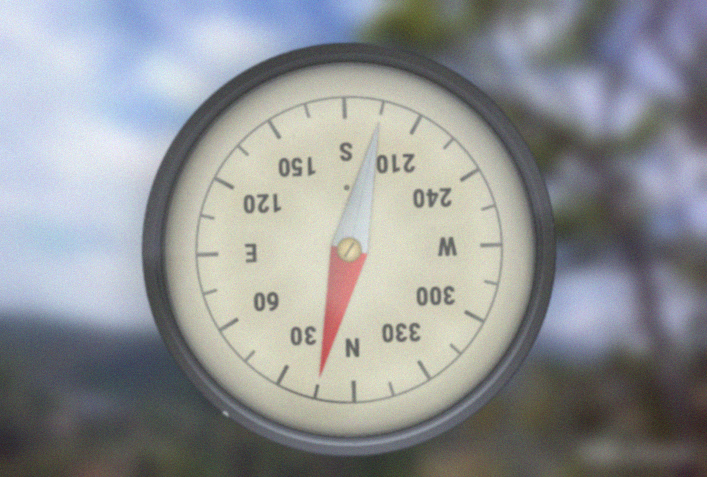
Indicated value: 15 °
